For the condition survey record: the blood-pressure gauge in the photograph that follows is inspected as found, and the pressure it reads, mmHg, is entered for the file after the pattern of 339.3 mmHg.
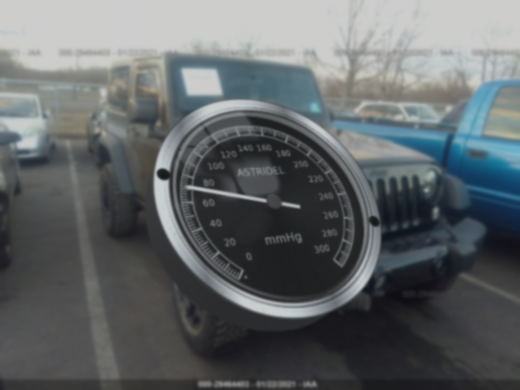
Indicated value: 70 mmHg
